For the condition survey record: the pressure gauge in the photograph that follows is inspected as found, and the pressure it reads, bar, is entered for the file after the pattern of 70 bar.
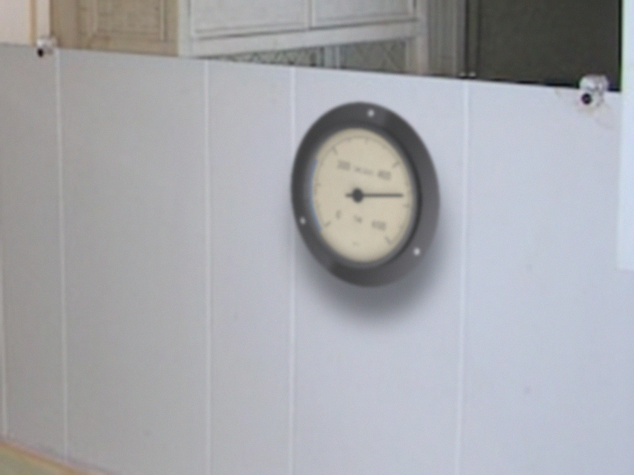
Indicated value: 475 bar
